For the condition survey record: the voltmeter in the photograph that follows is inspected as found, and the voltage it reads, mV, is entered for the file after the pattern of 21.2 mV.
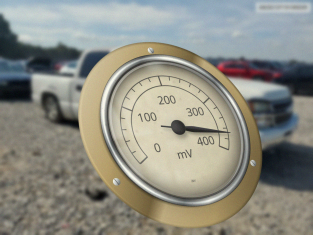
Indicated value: 370 mV
